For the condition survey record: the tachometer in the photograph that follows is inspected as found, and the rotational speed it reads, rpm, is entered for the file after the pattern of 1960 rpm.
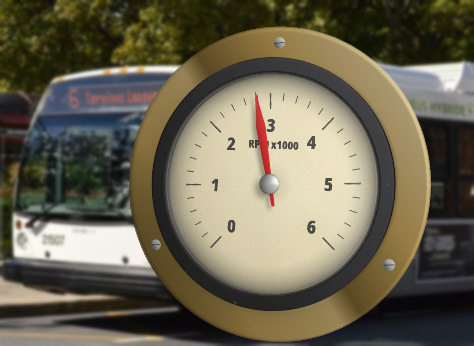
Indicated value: 2800 rpm
